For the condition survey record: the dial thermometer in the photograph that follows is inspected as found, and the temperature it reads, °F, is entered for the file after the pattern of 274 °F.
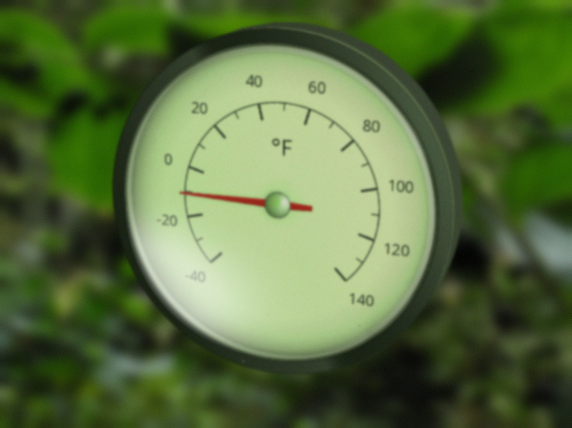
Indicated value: -10 °F
